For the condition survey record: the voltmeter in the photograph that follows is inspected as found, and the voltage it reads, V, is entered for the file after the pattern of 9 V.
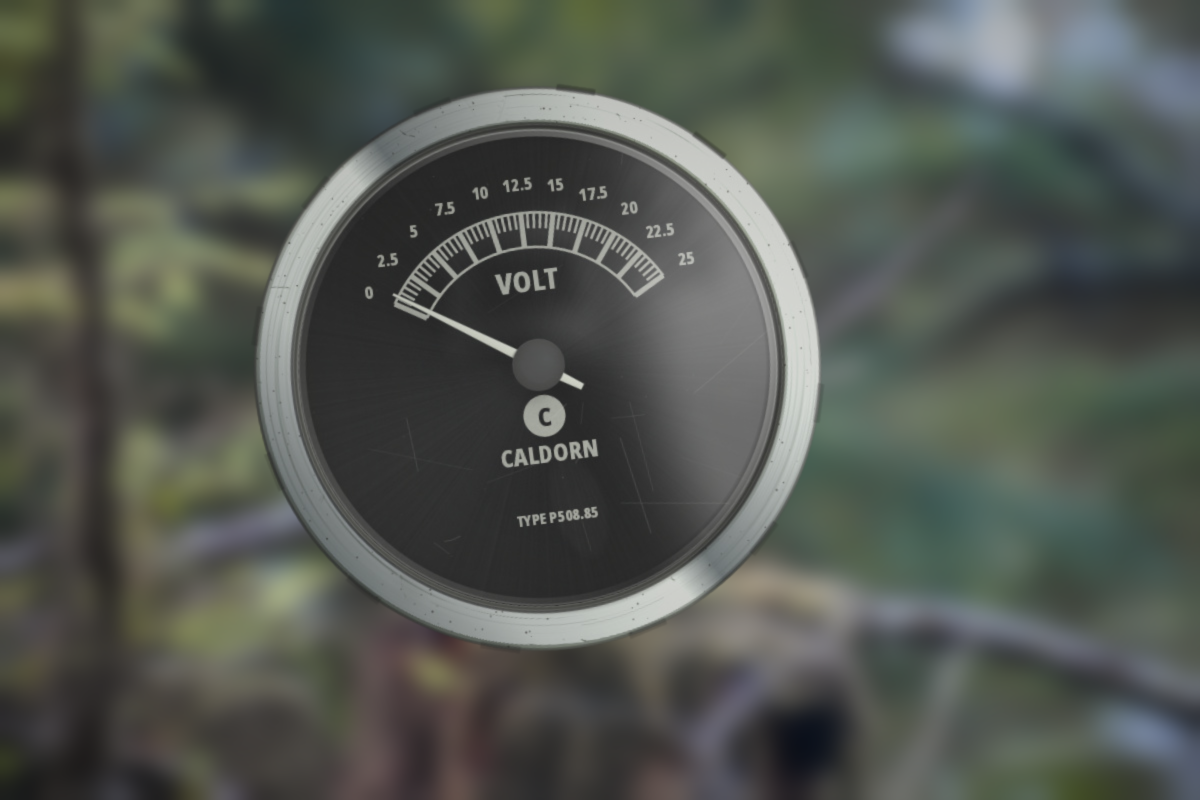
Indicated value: 0.5 V
